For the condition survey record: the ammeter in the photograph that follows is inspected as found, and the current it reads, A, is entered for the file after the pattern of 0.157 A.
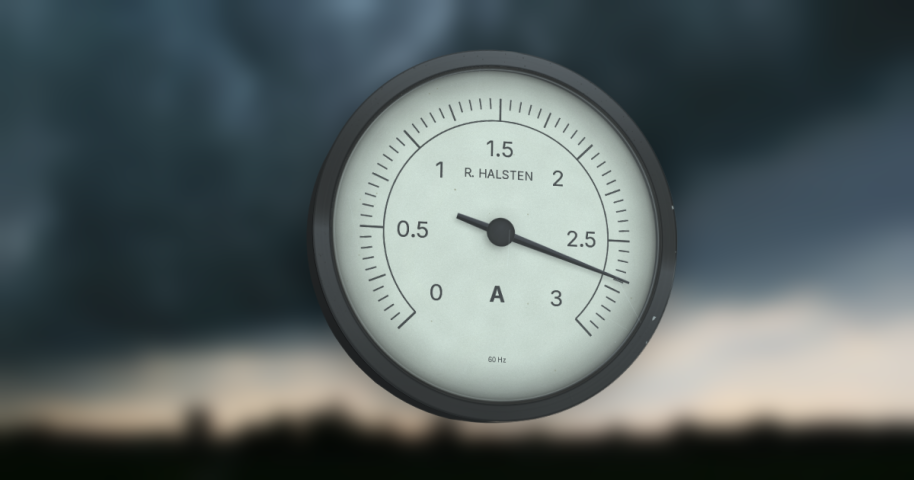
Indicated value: 2.7 A
